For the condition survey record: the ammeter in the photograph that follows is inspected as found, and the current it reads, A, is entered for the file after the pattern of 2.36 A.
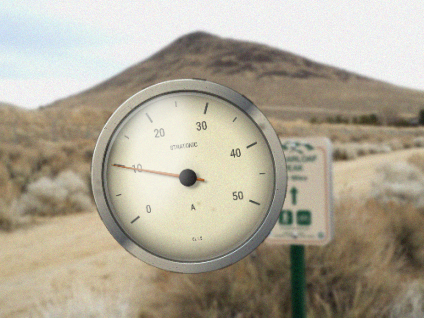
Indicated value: 10 A
